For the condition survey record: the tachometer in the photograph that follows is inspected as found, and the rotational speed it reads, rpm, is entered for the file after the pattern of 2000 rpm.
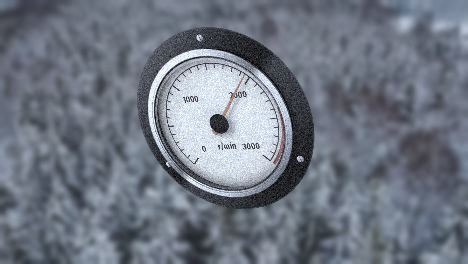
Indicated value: 1950 rpm
